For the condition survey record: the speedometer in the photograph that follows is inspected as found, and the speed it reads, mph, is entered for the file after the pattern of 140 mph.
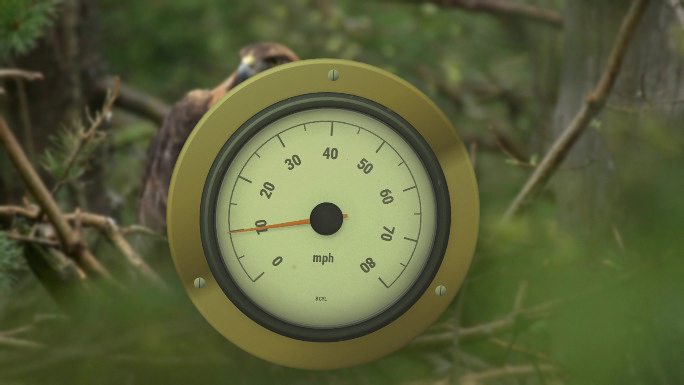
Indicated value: 10 mph
